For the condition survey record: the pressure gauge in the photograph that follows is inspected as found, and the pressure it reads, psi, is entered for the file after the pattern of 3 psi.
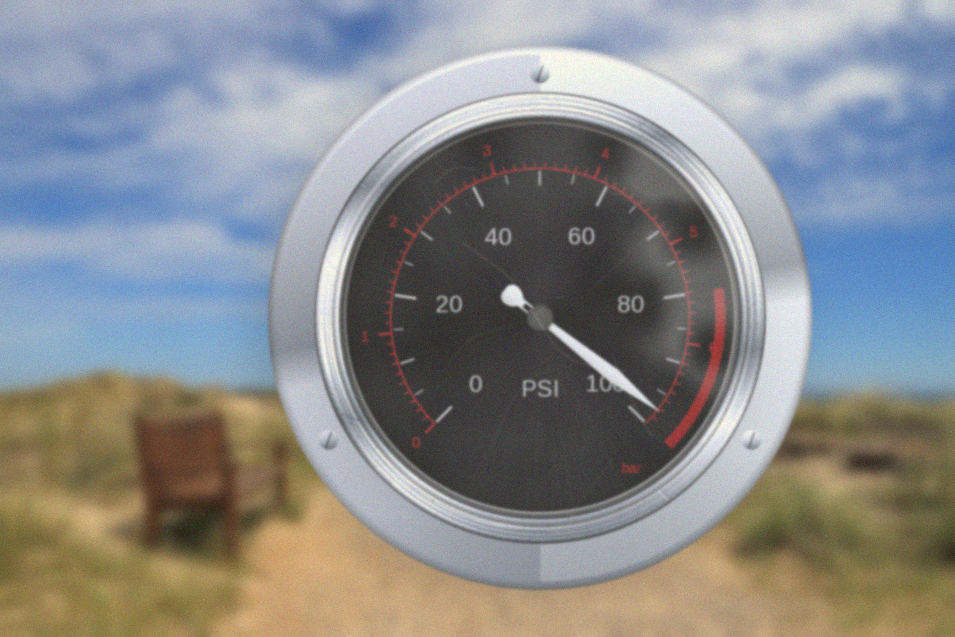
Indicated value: 97.5 psi
